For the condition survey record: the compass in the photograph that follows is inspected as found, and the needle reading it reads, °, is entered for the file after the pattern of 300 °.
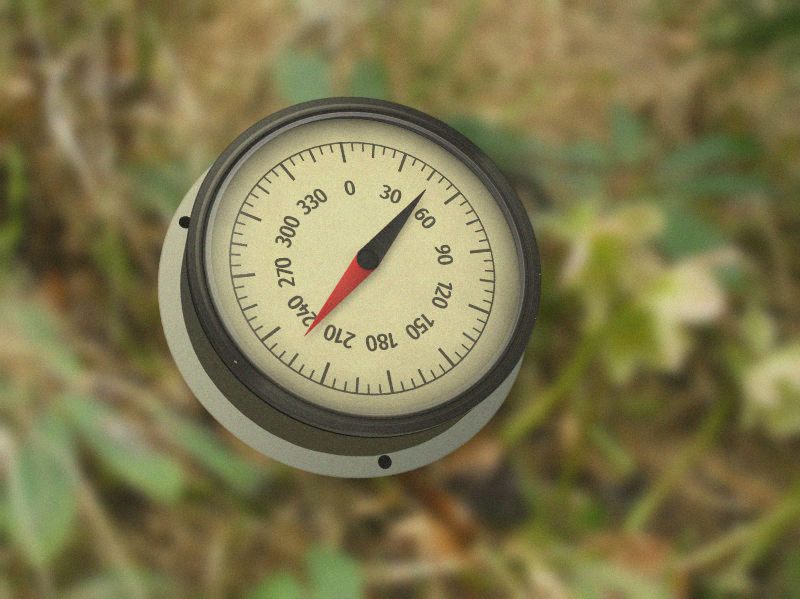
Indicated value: 227.5 °
